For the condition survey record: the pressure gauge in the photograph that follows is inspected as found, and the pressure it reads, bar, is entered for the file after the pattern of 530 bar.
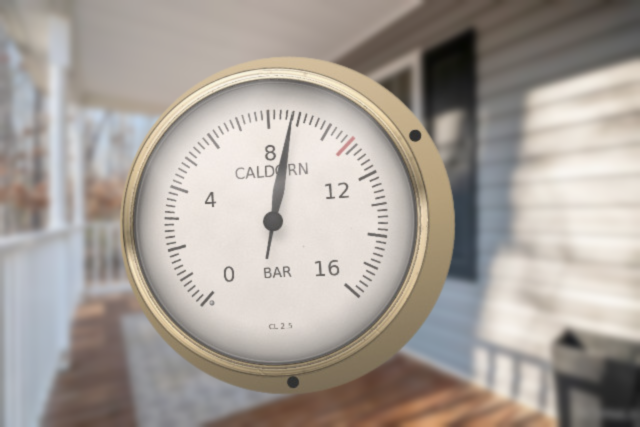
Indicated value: 8.8 bar
